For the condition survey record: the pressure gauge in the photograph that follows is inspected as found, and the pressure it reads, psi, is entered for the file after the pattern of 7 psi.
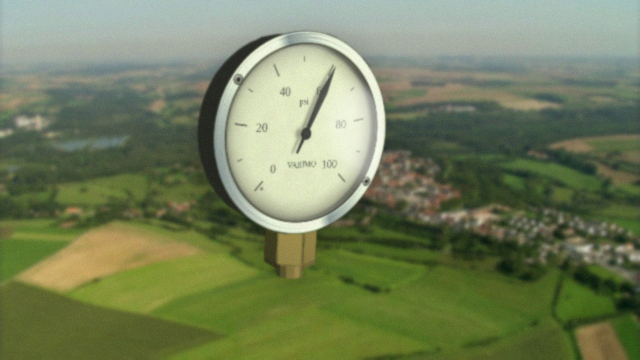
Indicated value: 60 psi
